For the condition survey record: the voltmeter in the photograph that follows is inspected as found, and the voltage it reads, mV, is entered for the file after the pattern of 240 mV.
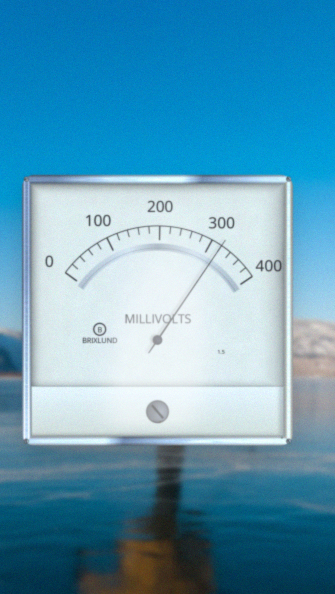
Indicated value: 320 mV
